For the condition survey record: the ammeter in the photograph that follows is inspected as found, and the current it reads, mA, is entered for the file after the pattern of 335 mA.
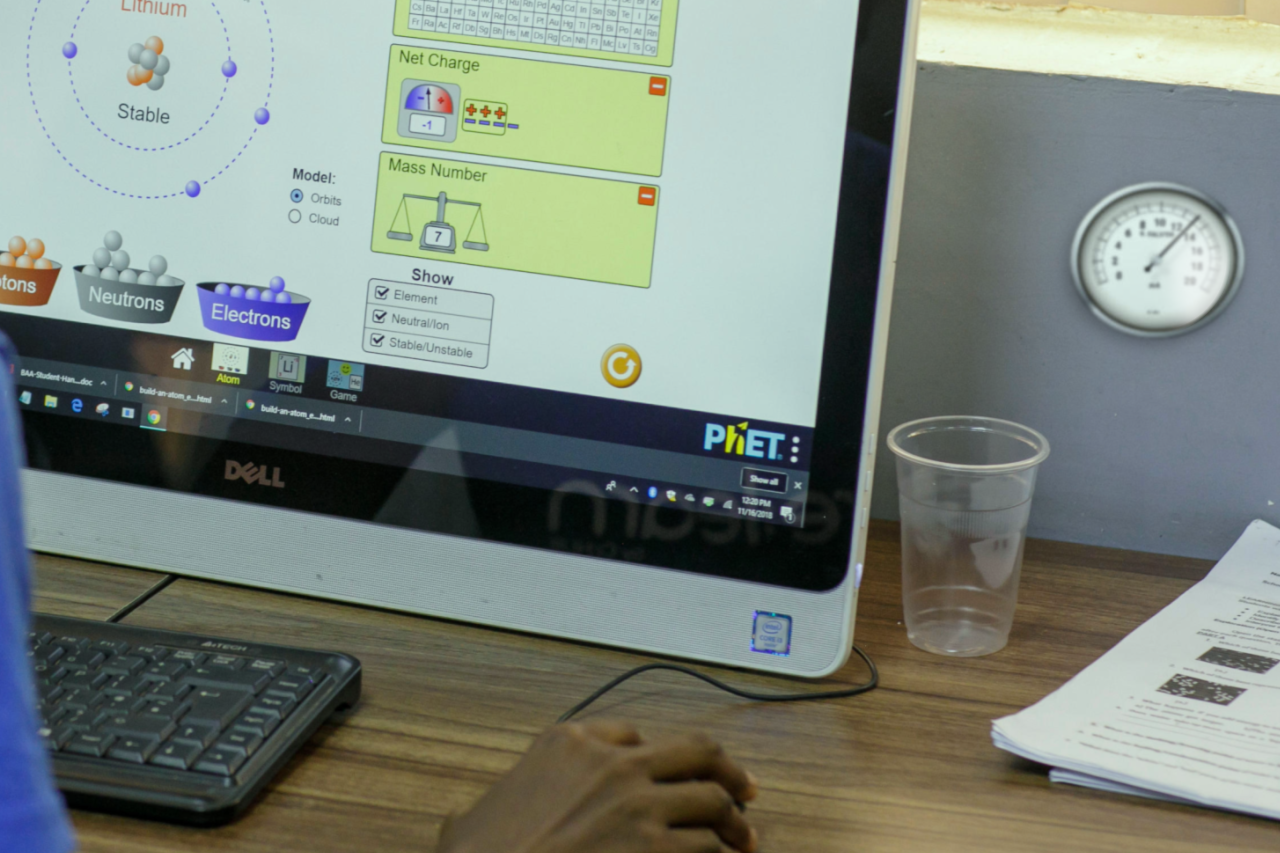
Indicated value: 13 mA
